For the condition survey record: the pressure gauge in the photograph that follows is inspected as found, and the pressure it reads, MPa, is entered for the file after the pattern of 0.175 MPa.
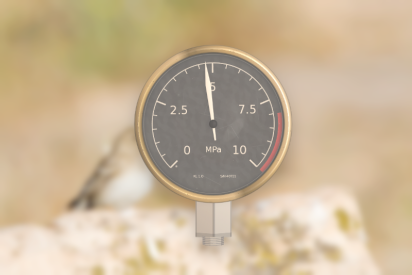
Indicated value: 4.75 MPa
